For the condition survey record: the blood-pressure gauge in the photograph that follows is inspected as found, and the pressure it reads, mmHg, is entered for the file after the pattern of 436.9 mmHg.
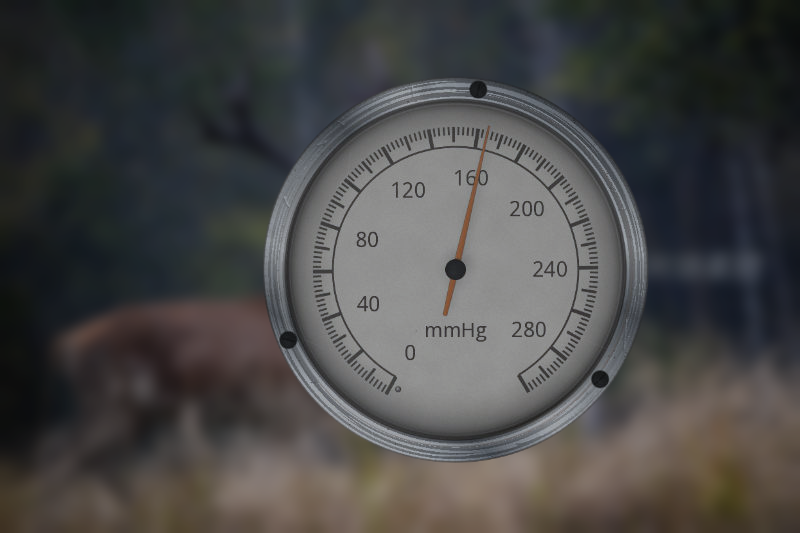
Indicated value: 164 mmHg
